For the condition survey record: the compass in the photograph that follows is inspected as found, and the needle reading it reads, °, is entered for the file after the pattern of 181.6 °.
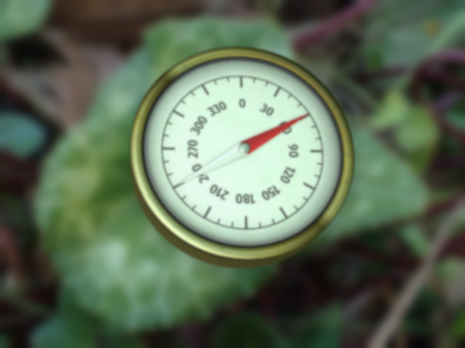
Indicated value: 60 °
